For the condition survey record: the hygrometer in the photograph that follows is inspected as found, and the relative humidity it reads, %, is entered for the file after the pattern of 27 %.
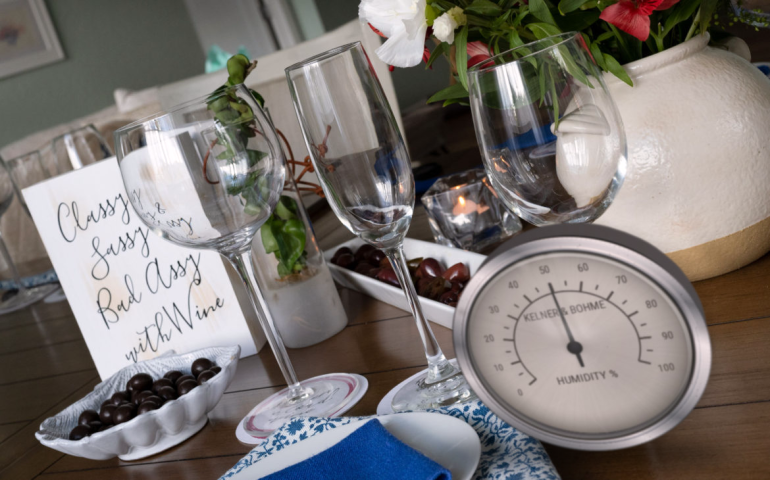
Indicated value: 50 %
